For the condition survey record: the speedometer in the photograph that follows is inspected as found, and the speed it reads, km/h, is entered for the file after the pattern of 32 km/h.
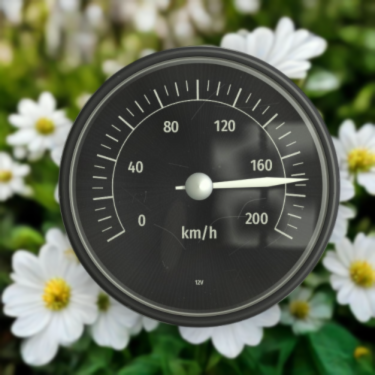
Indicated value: 172.5 km/h
